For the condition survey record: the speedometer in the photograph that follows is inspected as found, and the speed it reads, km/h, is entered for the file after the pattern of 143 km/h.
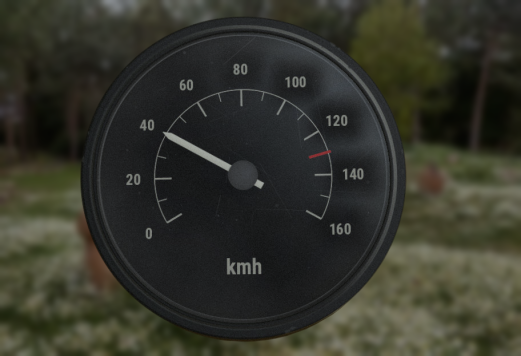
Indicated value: 40 km/h
